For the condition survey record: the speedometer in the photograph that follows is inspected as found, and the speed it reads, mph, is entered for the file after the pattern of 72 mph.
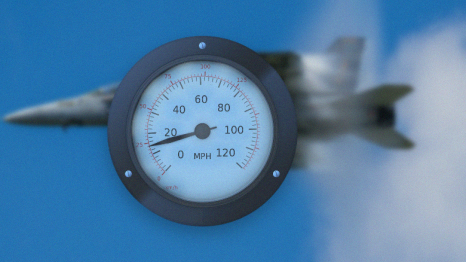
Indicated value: 14 mph
